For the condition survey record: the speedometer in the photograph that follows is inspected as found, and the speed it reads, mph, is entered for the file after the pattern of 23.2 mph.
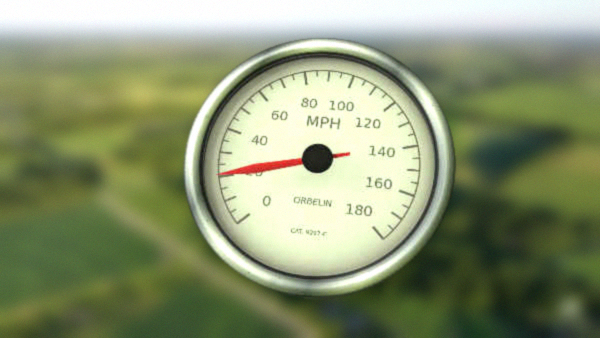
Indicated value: 20 mph
